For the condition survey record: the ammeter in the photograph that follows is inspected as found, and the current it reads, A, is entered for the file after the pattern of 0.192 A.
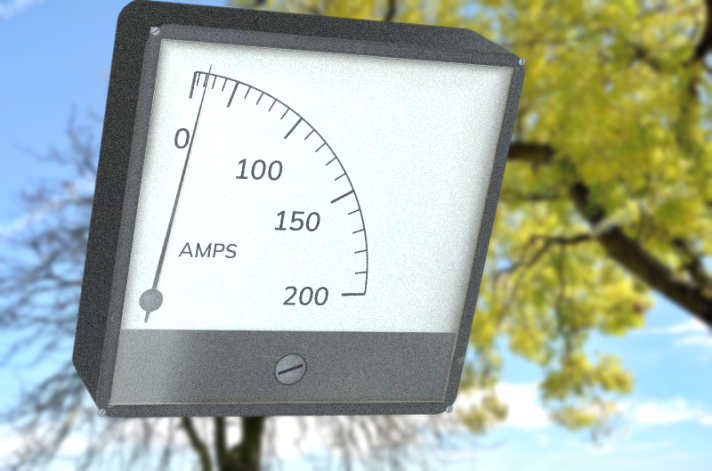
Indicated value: 20 A
